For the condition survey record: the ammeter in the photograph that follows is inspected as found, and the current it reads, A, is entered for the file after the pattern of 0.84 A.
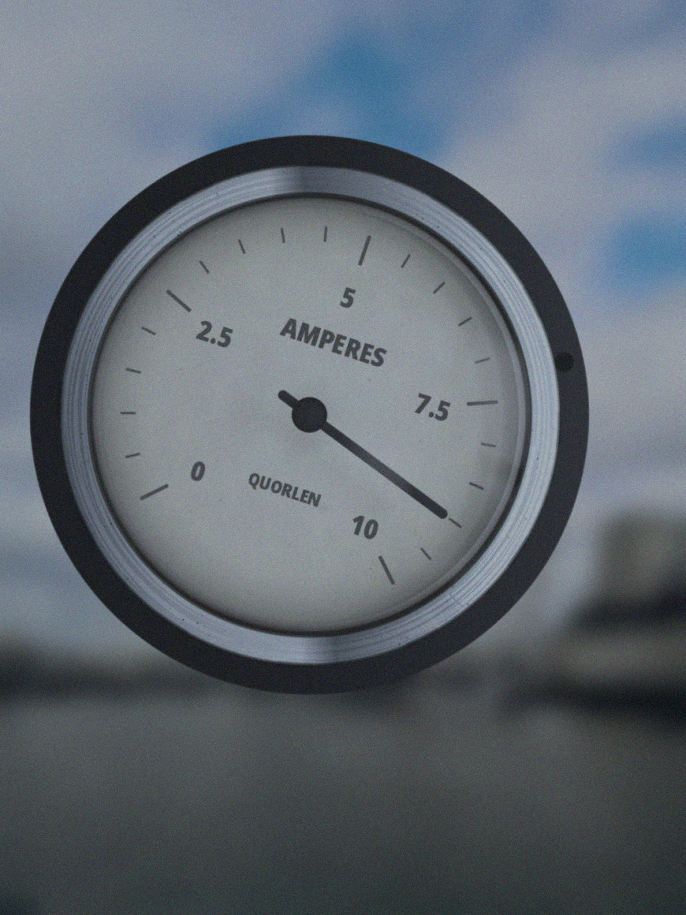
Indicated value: 9 A
